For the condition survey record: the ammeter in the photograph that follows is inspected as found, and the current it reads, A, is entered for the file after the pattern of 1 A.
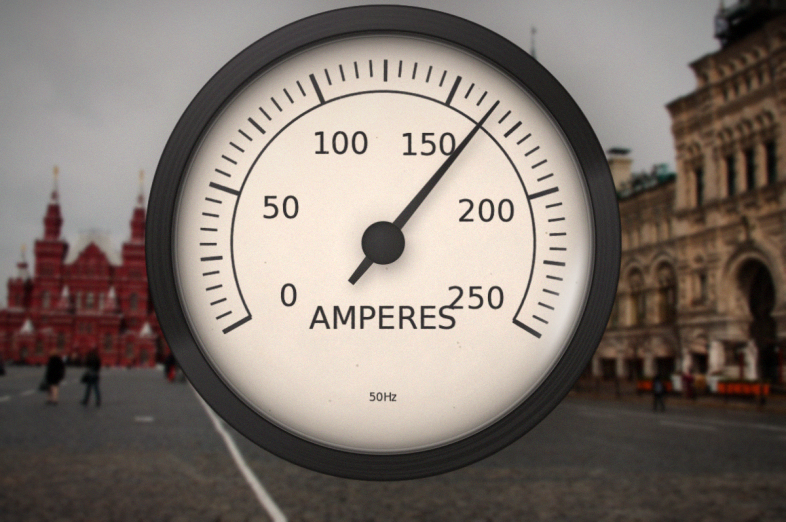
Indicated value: 165 A
